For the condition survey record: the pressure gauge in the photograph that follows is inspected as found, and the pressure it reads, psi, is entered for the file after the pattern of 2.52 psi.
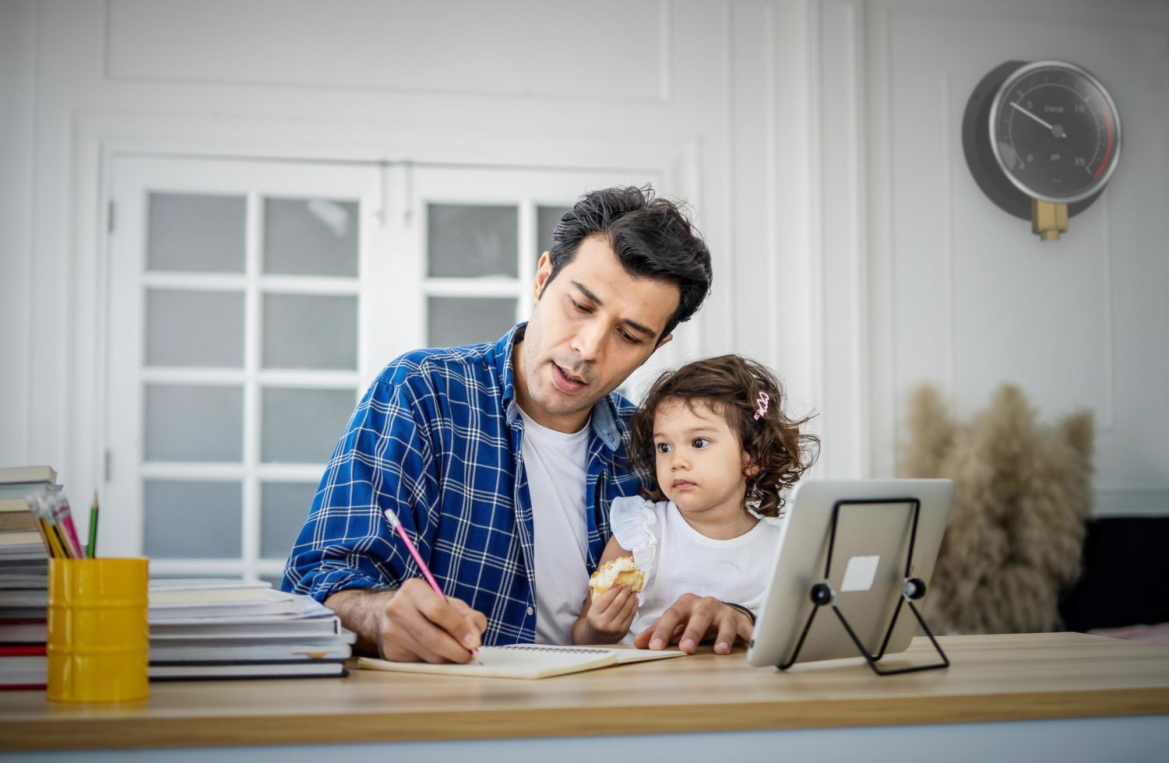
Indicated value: 4 psi
